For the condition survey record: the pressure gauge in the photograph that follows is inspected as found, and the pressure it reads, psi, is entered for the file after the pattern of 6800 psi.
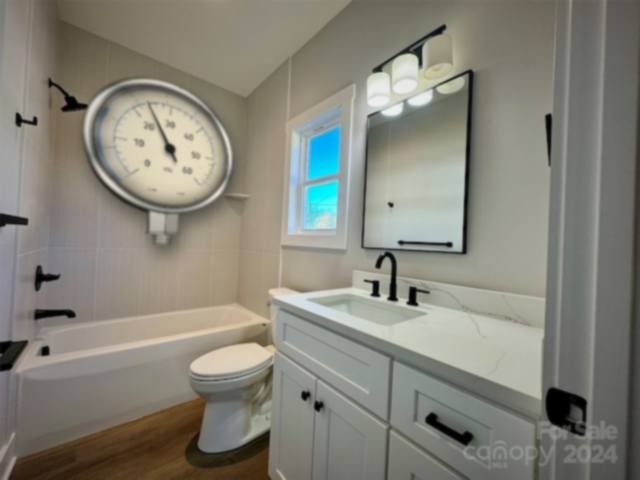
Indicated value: 24 psi
